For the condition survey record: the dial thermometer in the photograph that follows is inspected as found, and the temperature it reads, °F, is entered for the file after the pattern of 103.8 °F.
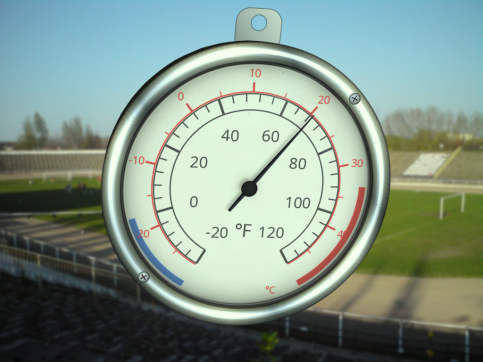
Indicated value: 68 °F
